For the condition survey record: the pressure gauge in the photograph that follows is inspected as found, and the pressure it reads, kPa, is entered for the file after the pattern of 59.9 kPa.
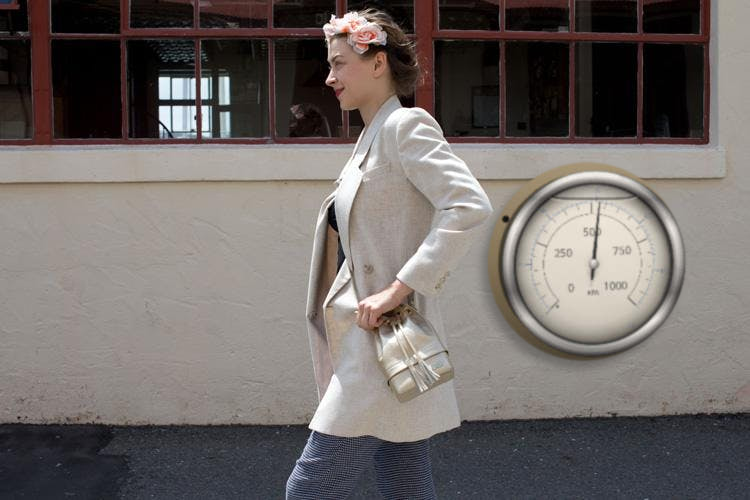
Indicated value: 525 kPa
